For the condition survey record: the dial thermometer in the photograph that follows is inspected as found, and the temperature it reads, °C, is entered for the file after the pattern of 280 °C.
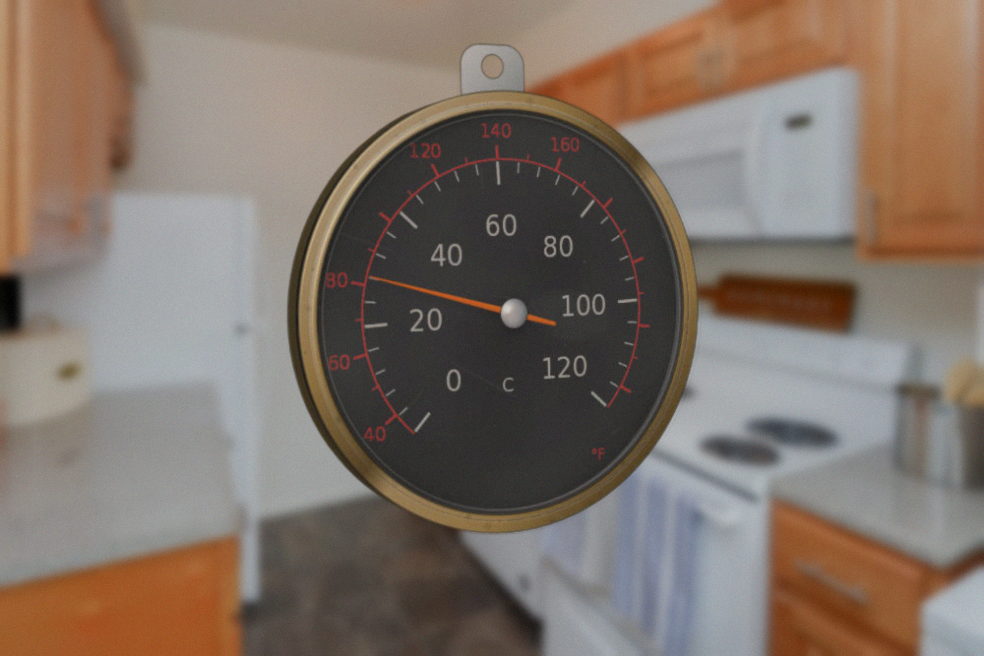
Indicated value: 28 °C
